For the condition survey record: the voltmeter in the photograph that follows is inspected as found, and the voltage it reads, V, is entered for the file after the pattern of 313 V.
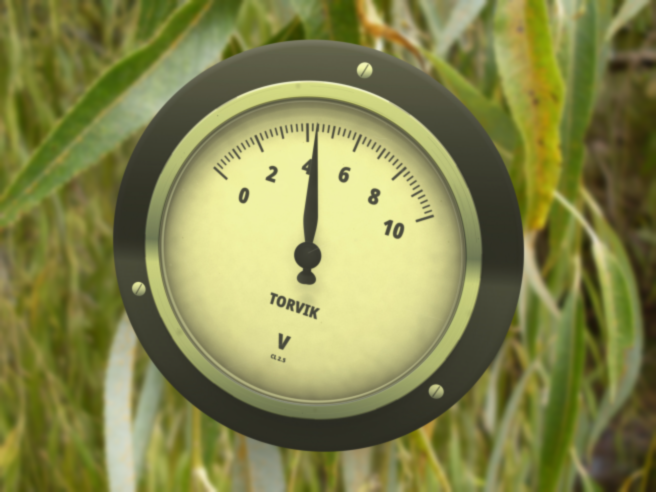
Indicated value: 4.4 V
